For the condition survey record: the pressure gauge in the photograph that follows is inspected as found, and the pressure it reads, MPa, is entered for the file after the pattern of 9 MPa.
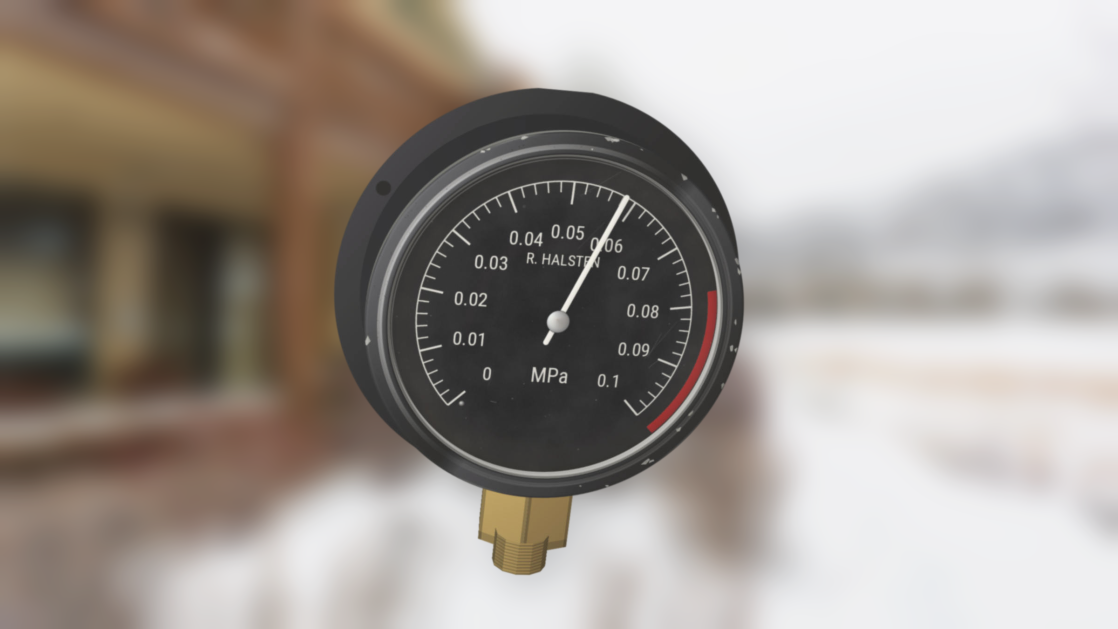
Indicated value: 0.058 MPa
